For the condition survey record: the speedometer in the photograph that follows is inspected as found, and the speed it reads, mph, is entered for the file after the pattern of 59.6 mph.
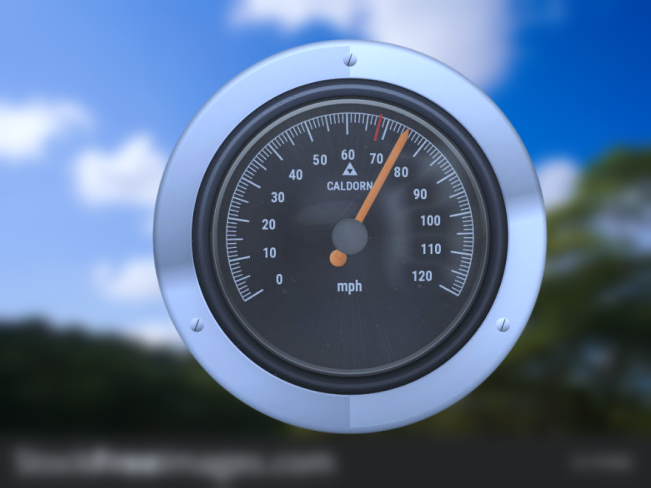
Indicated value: 75 mph
